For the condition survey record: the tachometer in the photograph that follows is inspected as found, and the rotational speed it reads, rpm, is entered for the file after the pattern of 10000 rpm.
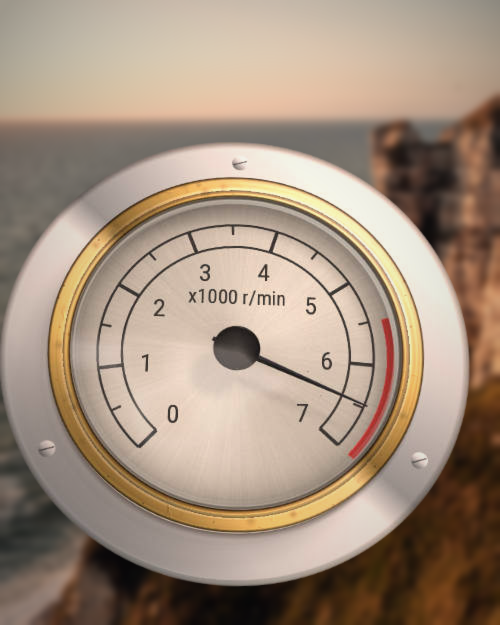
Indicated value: 6500 rpm
